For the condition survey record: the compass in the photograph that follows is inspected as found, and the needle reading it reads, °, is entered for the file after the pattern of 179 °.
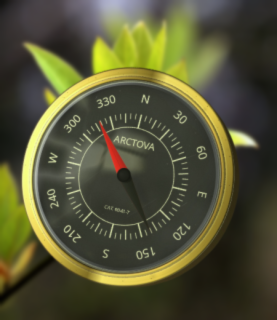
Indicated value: 320 °
